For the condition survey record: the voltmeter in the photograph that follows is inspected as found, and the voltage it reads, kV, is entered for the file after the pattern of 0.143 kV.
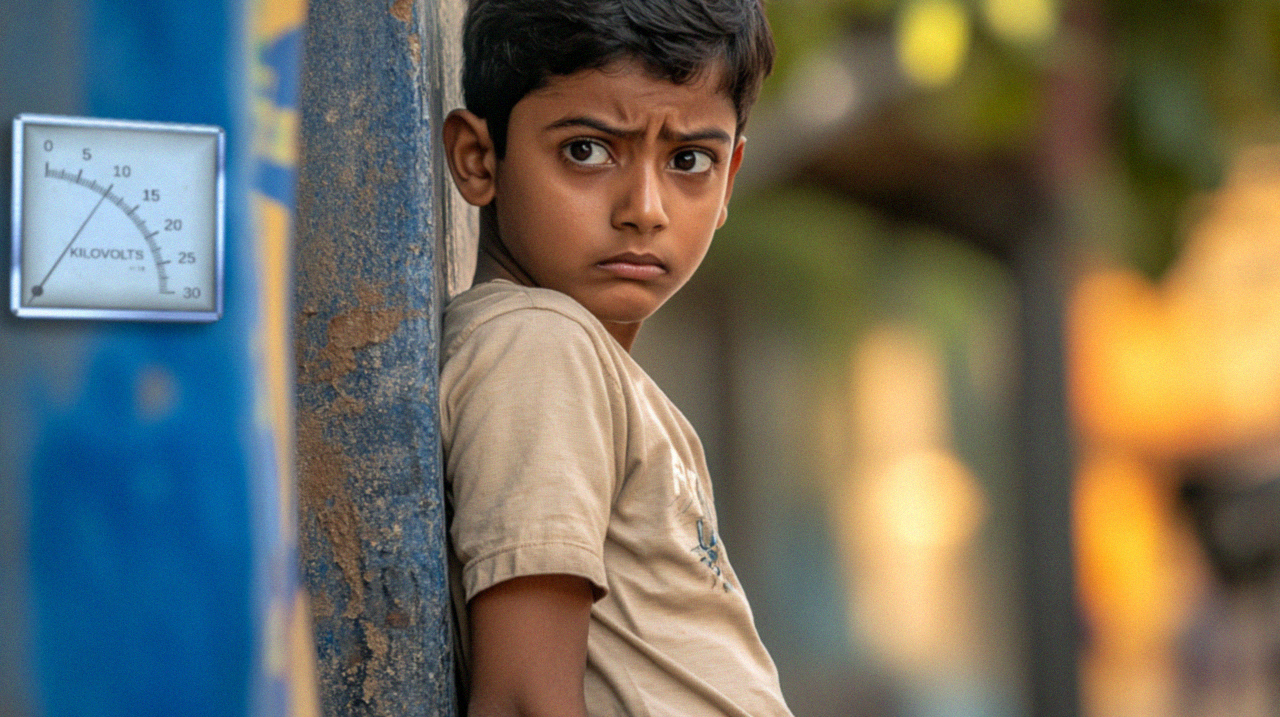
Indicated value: 10 kV
